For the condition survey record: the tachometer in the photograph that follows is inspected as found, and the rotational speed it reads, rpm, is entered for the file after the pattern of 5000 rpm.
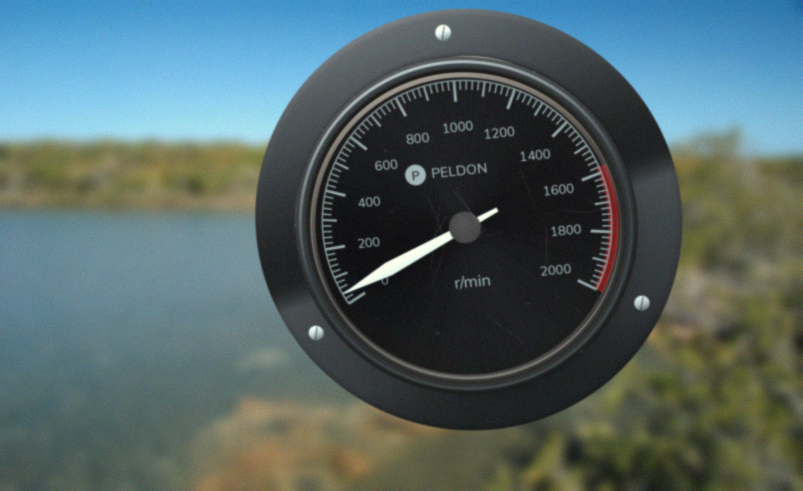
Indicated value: 40 rpm
